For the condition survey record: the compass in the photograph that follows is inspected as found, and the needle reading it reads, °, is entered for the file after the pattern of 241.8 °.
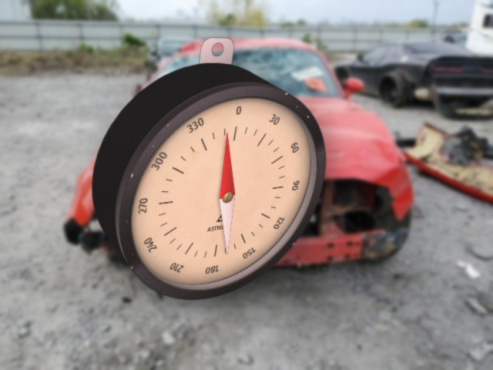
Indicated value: 350 °
